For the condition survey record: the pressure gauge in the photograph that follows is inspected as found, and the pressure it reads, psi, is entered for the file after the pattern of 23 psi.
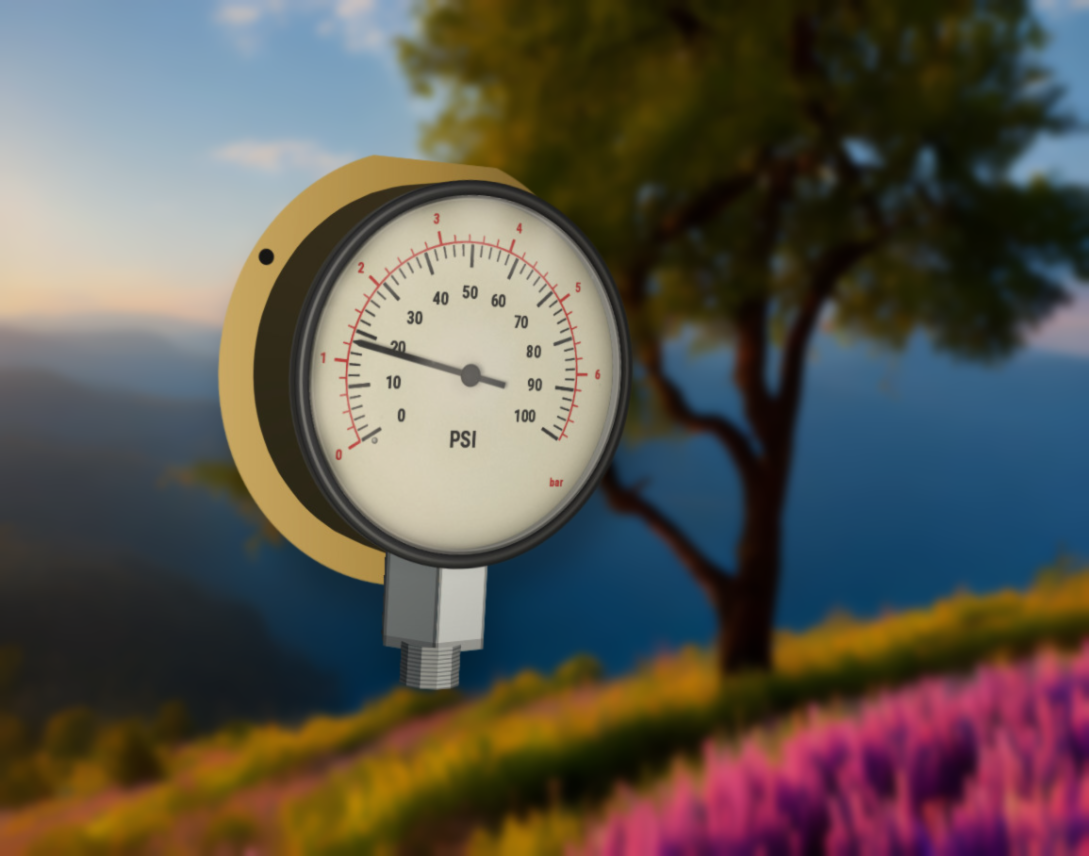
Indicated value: 18 psi
